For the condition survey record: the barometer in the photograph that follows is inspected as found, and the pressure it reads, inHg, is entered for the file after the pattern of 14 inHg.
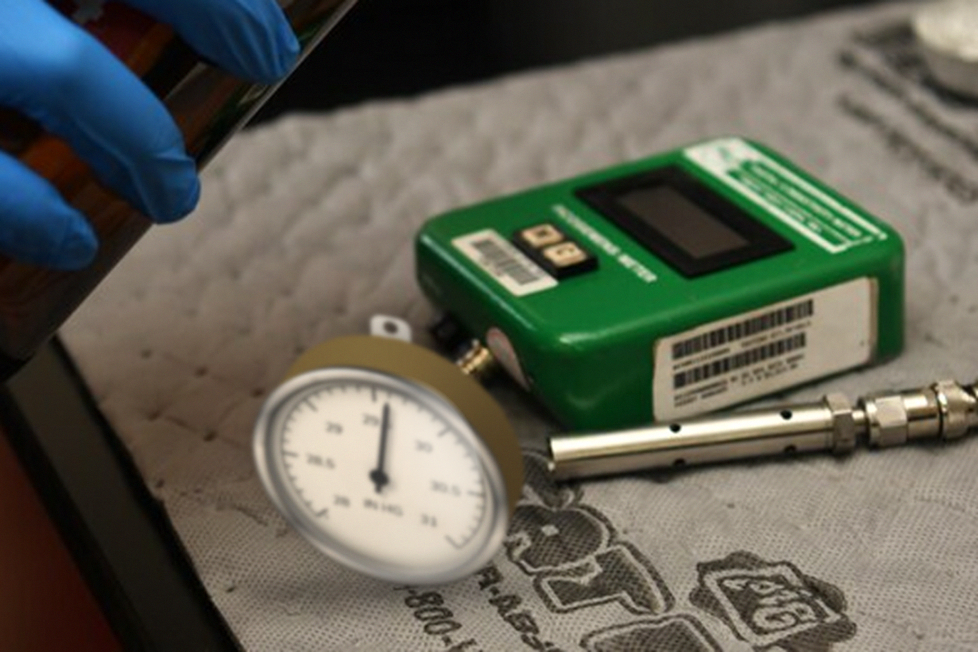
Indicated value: 29.6 inHg
